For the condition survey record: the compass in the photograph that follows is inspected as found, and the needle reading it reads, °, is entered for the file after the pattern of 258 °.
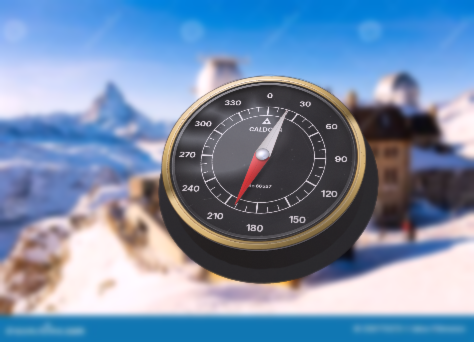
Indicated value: 200 °
